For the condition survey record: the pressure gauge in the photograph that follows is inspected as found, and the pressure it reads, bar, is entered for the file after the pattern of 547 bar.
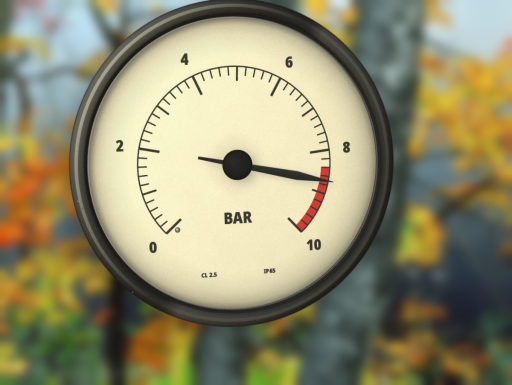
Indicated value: 8.7 bar
